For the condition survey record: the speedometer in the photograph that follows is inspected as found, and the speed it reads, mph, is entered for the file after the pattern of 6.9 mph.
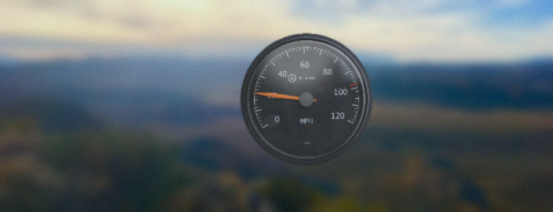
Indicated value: 20 mph
